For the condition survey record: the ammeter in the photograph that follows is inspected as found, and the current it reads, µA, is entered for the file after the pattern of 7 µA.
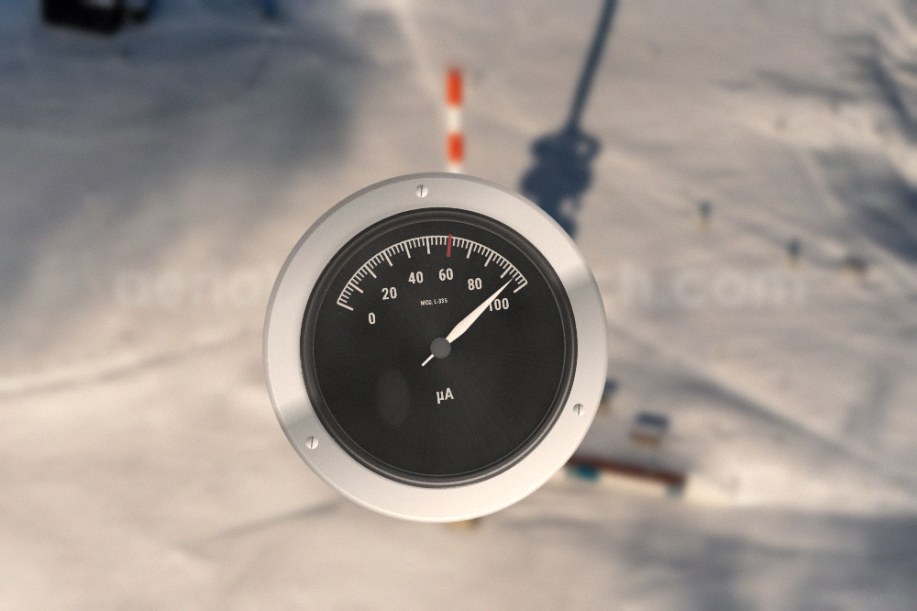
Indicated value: 94 µA
